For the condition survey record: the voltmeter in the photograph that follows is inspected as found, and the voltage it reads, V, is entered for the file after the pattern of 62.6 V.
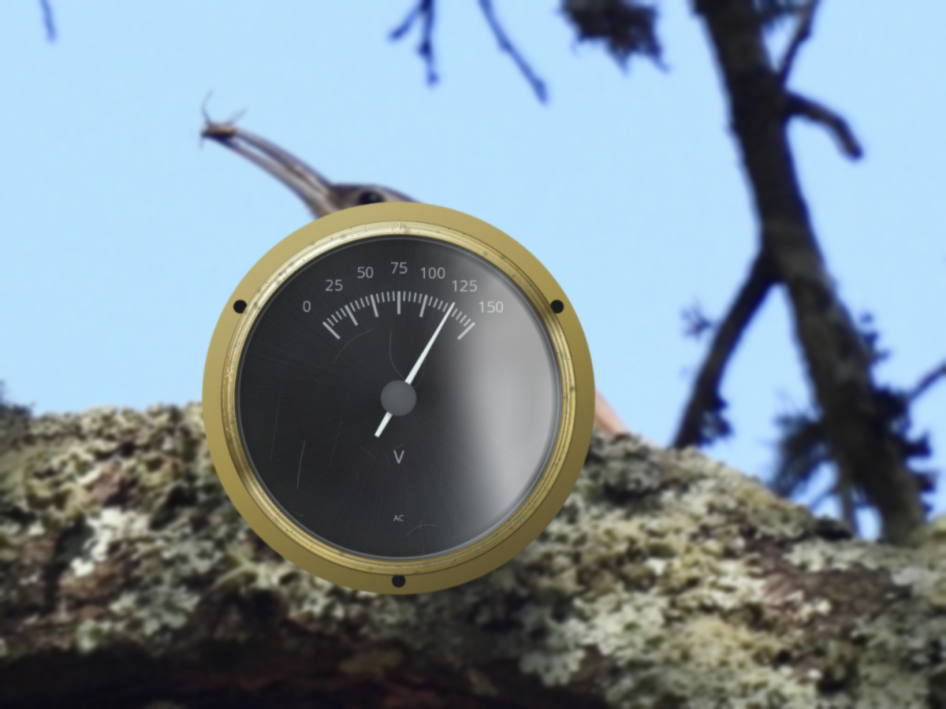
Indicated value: 125 V
